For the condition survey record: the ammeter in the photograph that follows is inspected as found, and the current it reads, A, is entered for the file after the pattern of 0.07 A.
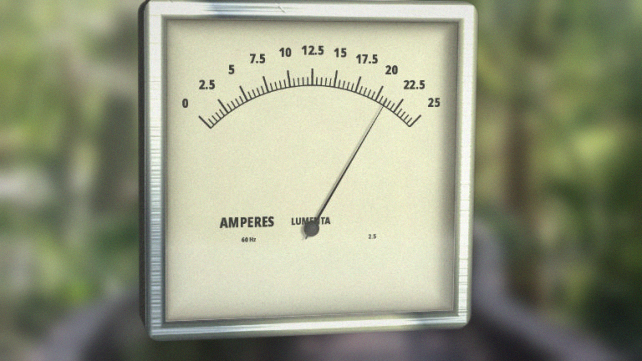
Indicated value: 21 A
